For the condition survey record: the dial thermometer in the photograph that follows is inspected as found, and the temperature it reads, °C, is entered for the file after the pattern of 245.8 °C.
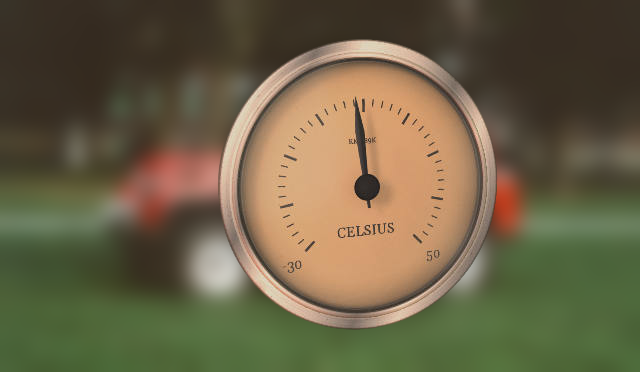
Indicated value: 8 °C
